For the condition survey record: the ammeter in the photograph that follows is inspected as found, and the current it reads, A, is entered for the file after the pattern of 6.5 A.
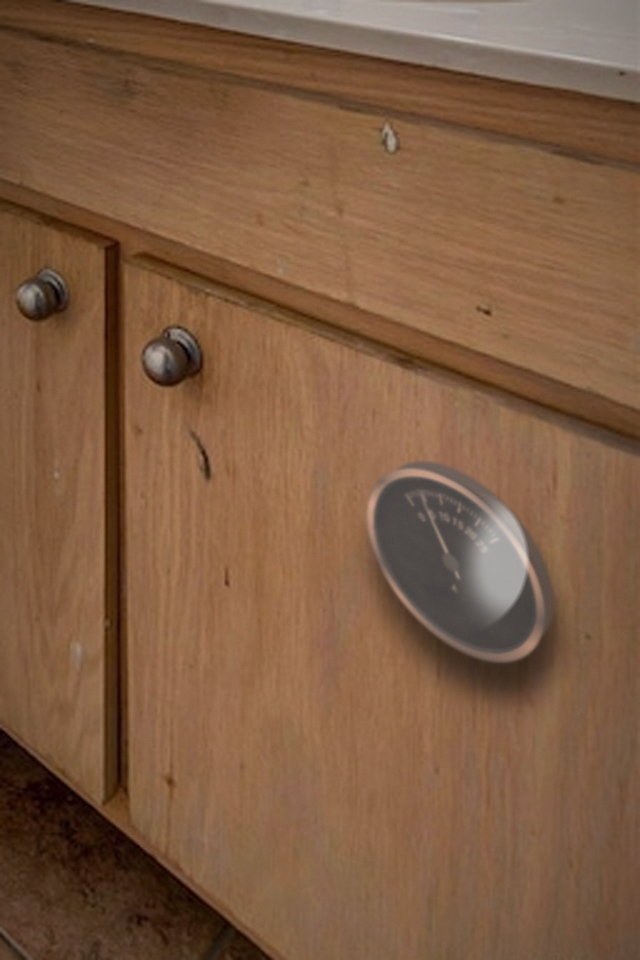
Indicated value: 5 A
